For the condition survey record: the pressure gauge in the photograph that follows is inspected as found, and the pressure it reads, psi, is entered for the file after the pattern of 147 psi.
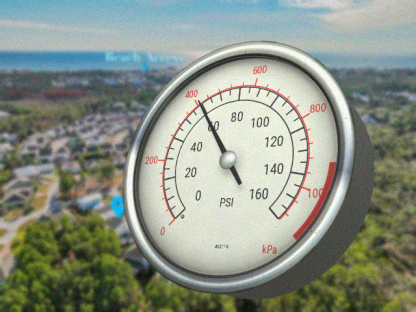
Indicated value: 60 psi
